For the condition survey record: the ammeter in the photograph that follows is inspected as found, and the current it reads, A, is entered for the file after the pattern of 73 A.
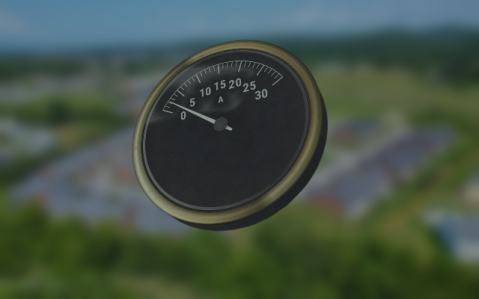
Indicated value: 2 A
